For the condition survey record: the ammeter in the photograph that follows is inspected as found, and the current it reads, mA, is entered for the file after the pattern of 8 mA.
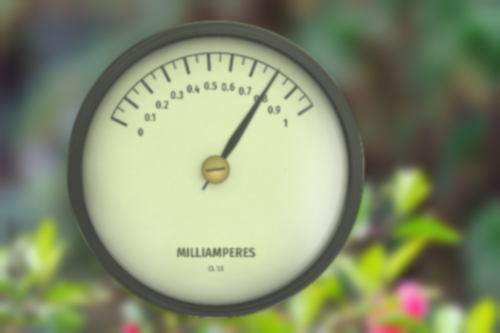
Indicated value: 0.8 mA
